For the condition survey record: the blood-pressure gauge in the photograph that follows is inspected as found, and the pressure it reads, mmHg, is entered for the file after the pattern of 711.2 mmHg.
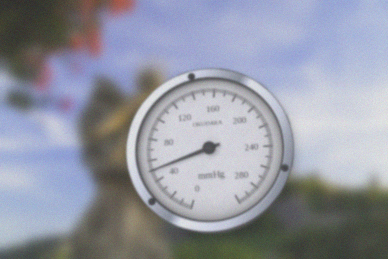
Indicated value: 50 mmHg
